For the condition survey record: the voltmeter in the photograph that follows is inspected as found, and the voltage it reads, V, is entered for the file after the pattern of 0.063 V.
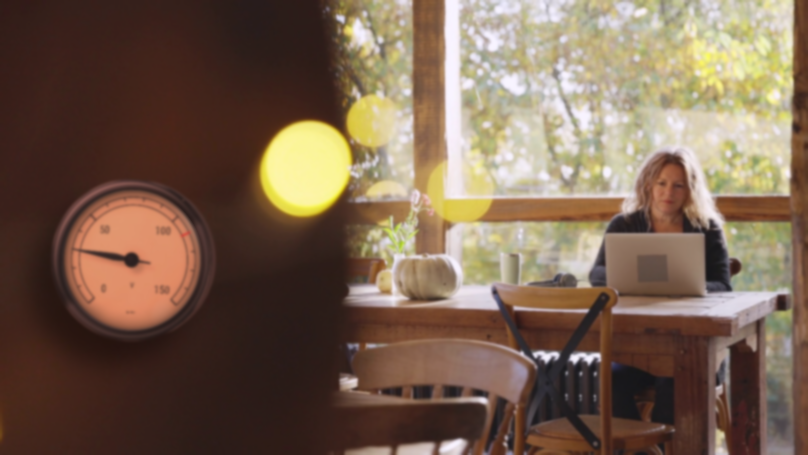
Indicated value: 30 V
